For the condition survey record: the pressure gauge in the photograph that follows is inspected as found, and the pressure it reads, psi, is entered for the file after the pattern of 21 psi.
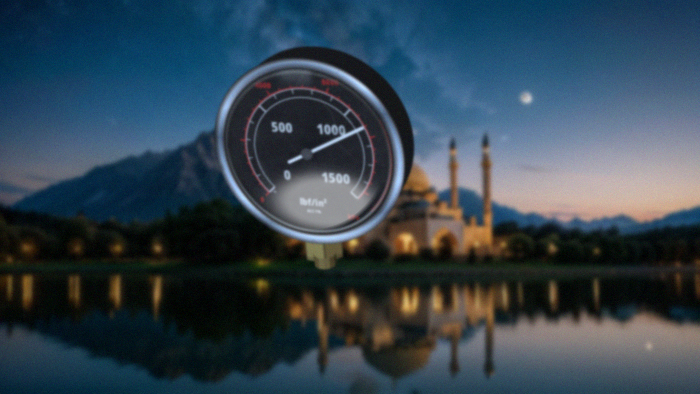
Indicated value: 1100 psi
